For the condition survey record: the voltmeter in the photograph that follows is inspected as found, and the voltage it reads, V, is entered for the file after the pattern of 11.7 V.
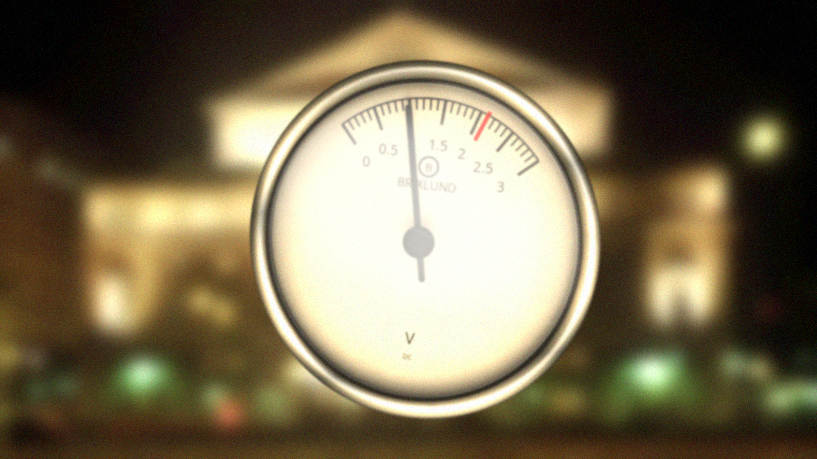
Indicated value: 1 V
